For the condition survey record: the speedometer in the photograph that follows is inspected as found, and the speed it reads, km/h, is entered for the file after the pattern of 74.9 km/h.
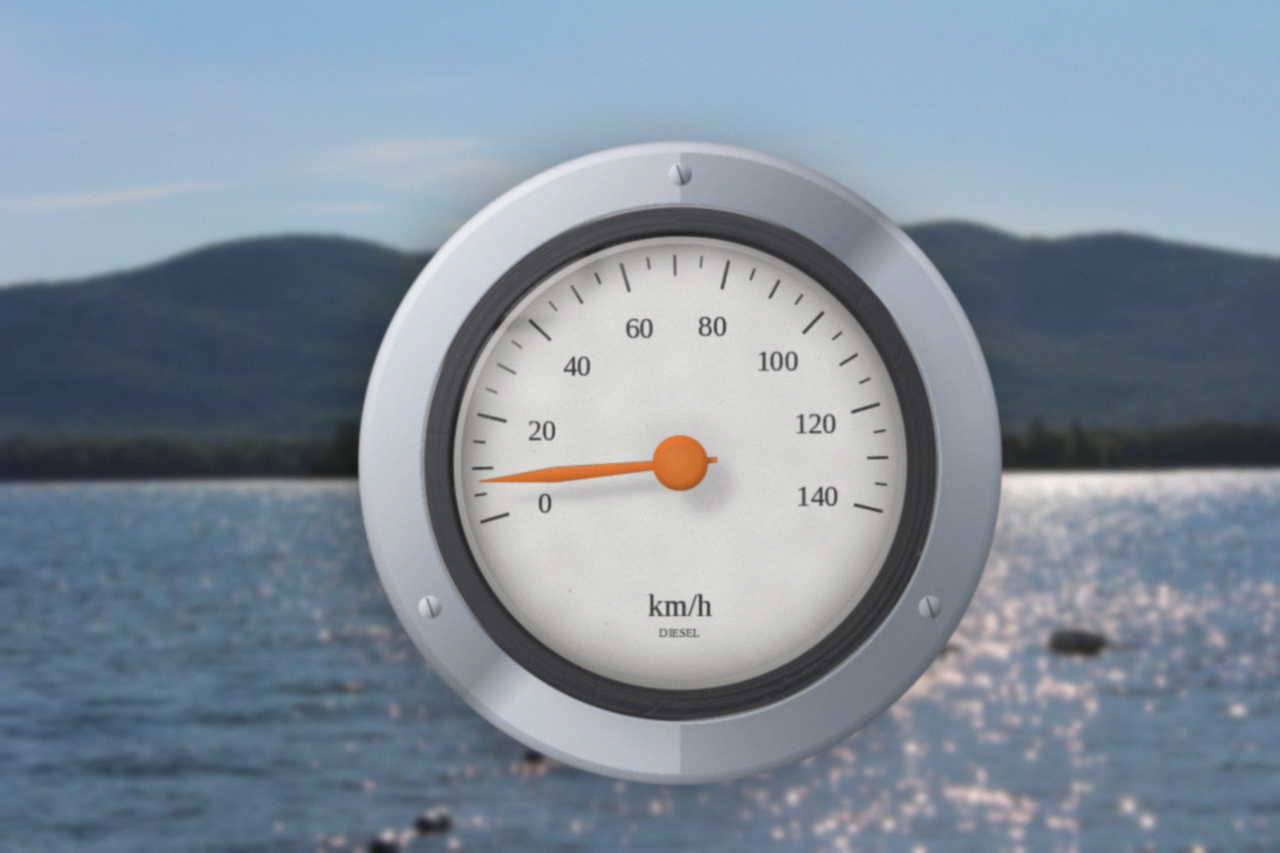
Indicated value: 7.5 km/h
